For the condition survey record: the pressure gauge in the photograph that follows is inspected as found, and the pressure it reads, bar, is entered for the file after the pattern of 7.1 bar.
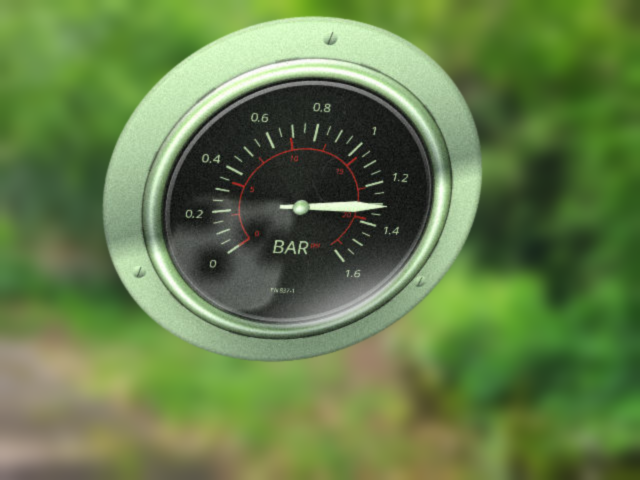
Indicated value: 1.3 bar
